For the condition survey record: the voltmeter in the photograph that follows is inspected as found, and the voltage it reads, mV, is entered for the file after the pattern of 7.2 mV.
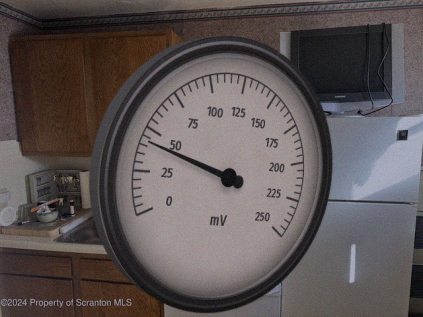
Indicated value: 42.5 mV
